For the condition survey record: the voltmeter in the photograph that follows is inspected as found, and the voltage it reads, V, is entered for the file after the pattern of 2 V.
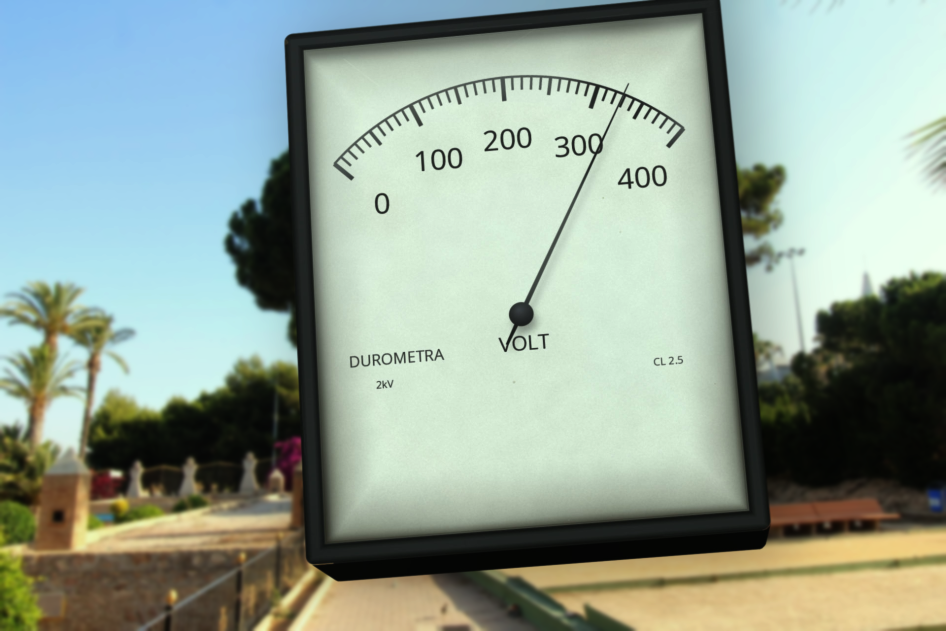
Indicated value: 330 V
